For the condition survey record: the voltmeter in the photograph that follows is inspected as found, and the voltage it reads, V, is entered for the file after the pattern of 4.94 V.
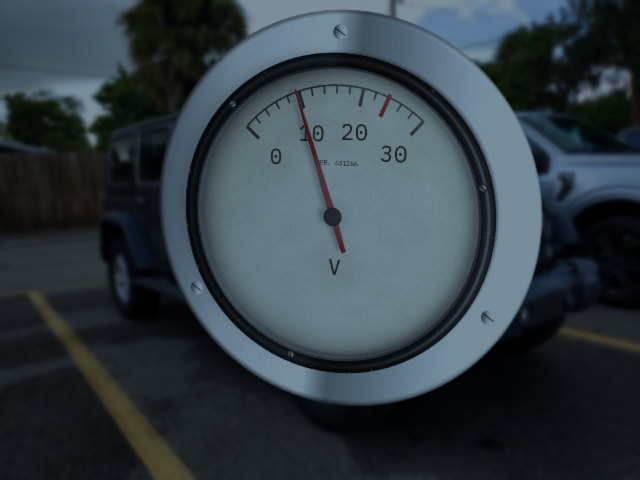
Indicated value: 10 V
